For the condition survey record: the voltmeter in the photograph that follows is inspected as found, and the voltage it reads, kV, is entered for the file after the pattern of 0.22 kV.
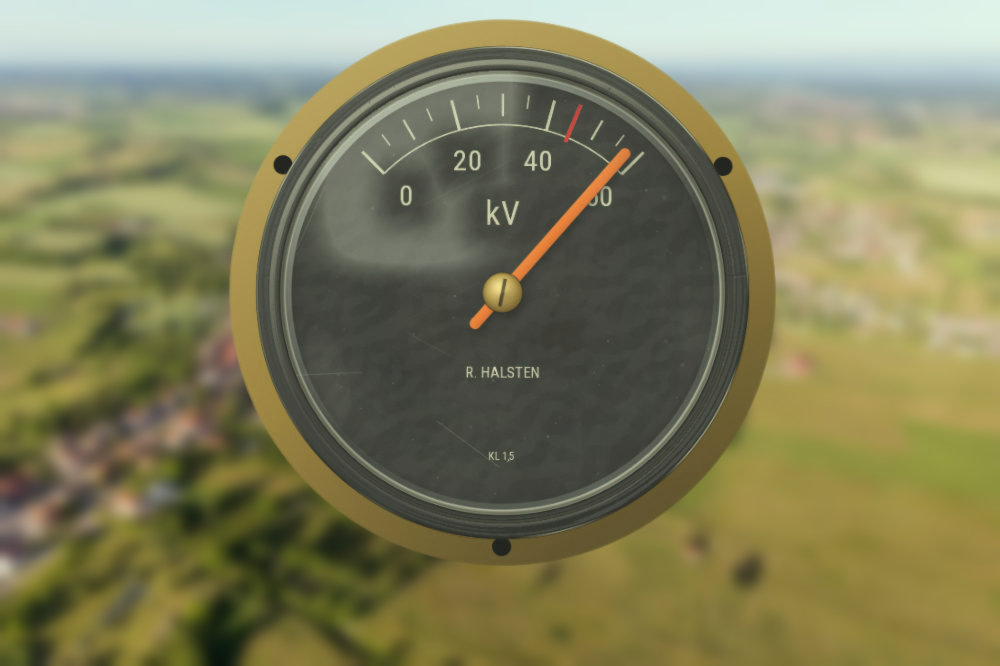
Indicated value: 57.5 kV
